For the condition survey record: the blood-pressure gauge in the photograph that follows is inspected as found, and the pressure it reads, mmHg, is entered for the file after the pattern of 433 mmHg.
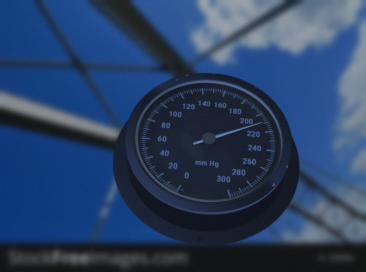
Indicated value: 210 mmHg
